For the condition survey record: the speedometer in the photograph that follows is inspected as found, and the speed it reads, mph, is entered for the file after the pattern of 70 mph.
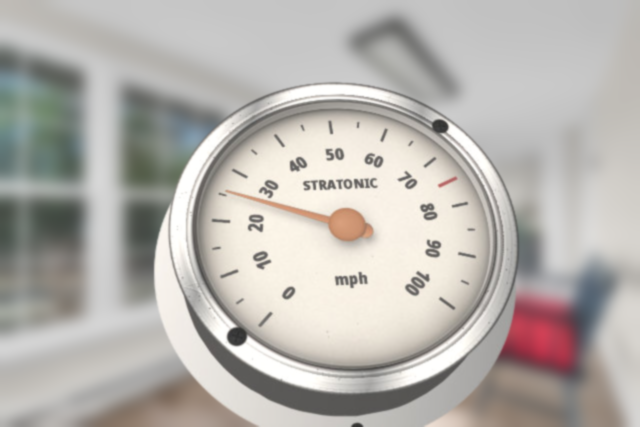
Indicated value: 25 mph
